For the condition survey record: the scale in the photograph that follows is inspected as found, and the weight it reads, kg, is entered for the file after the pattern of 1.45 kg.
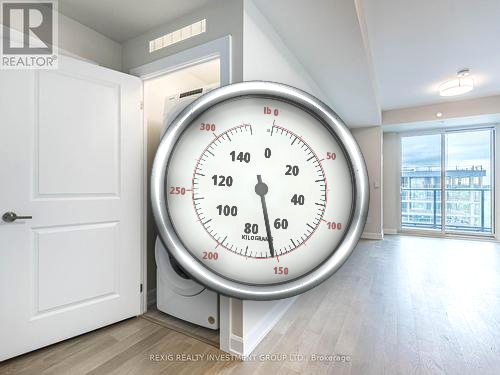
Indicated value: 70 kg
